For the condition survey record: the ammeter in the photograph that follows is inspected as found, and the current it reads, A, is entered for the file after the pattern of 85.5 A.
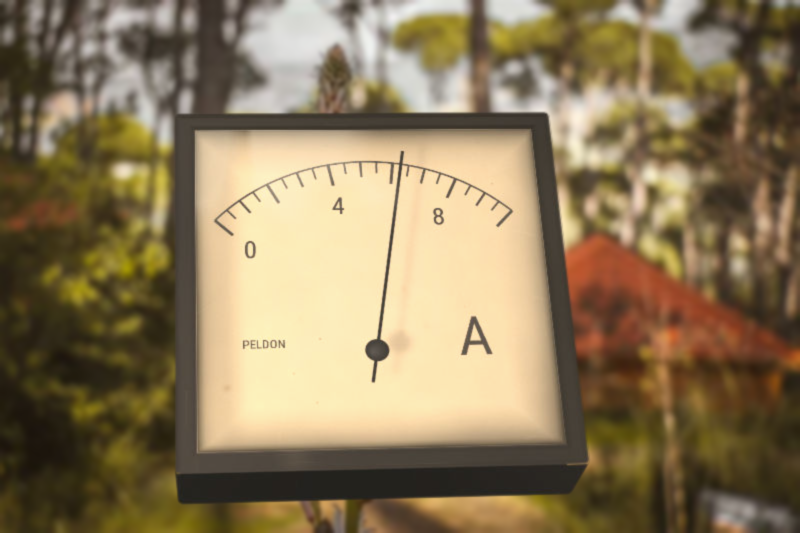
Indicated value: 6.25 A
